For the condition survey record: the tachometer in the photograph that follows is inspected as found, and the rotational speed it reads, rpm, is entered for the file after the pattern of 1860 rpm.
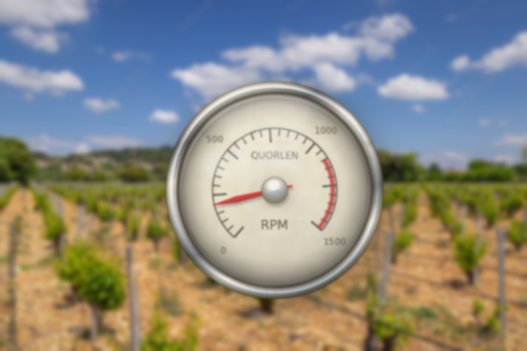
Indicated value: 200 rpm
